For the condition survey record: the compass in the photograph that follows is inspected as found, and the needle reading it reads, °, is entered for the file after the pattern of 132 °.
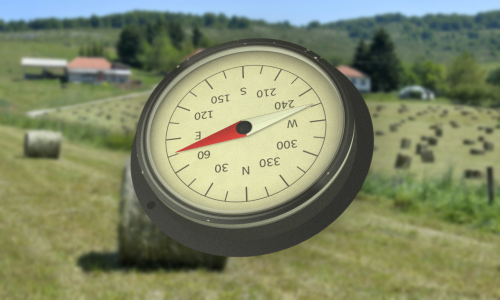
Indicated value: 75 °
